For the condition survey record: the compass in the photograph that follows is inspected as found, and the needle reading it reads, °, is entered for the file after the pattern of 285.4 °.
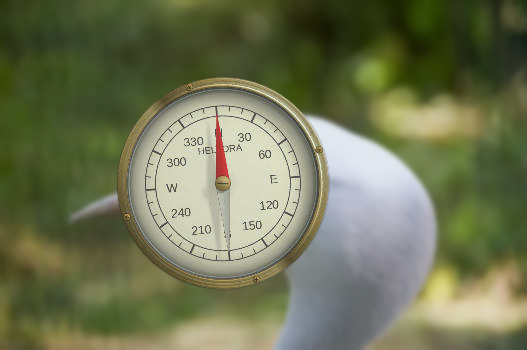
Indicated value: 0 °
